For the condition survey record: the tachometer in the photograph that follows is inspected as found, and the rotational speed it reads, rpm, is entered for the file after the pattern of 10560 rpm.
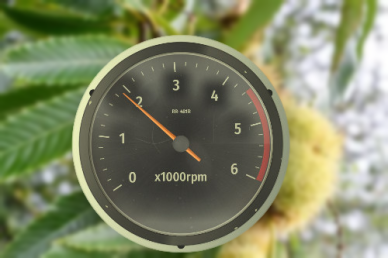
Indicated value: 1900 rpm
